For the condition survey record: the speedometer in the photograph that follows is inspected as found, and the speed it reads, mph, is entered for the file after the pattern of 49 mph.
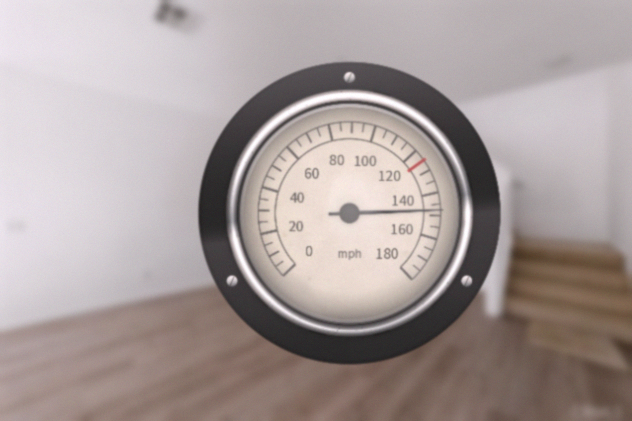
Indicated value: 147.5 mph
